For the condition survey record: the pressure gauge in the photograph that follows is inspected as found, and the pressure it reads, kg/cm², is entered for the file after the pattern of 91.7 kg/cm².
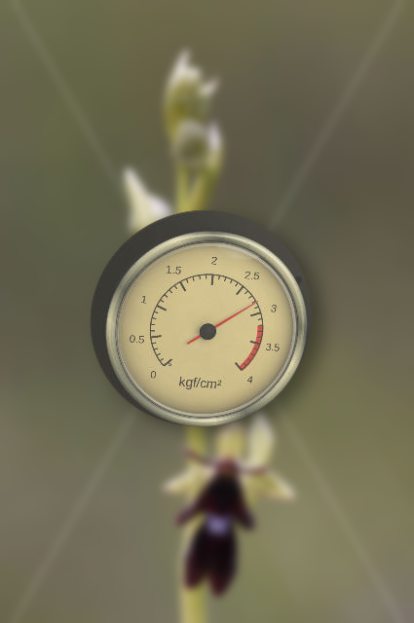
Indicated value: 2.8 kg/cm²
